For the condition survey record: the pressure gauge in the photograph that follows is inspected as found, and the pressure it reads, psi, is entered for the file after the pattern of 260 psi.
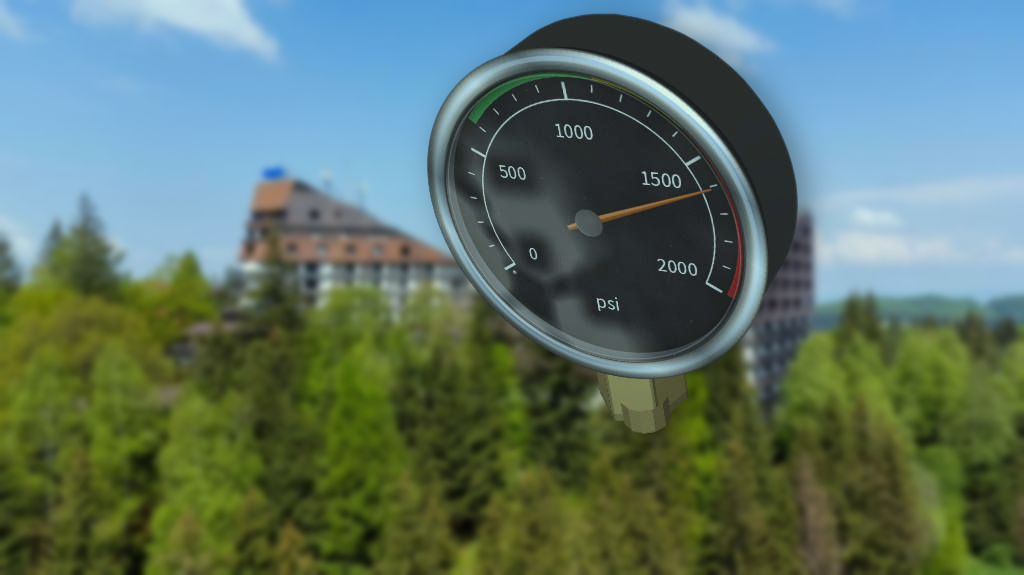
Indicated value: 1600 psi
